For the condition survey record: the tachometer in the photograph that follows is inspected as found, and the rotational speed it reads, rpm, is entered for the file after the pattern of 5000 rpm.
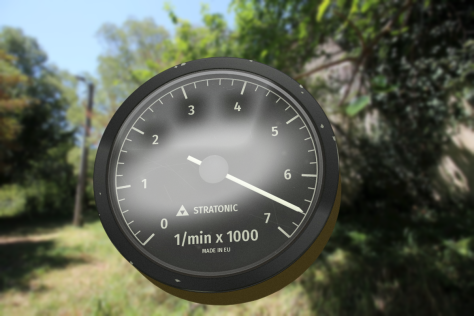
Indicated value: 6600 rpm
